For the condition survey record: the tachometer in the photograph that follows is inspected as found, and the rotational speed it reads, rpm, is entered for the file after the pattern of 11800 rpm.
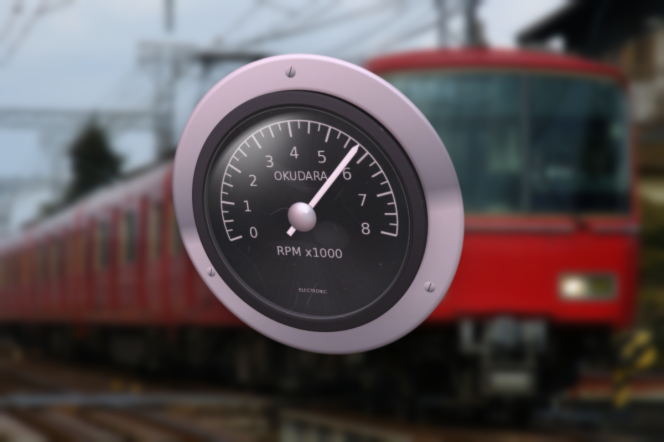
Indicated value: 5750 rpm
